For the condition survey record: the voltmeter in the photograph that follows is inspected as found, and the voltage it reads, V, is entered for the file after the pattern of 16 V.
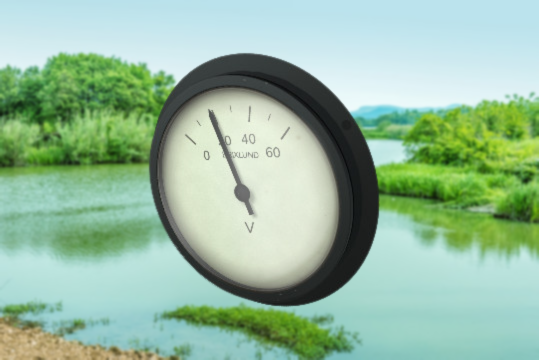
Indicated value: 20 V
